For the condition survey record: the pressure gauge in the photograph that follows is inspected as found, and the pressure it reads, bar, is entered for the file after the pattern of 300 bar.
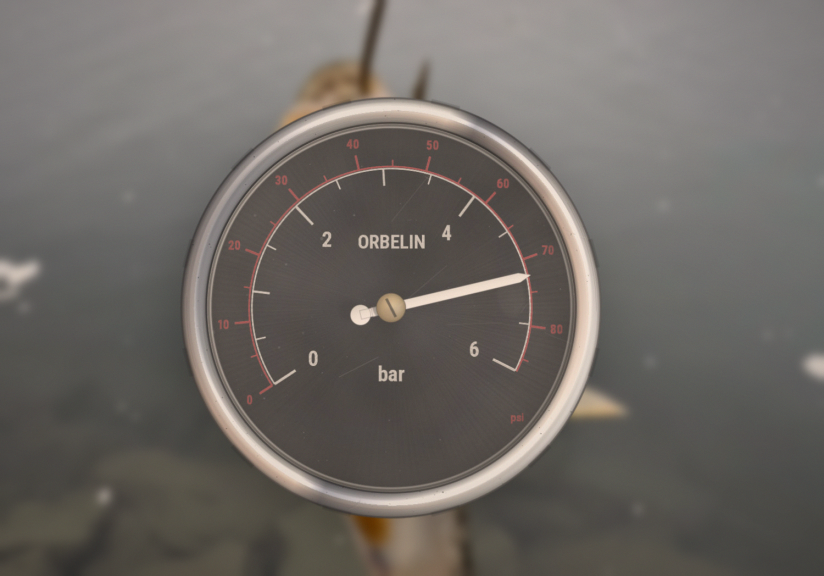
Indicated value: 5 bar
